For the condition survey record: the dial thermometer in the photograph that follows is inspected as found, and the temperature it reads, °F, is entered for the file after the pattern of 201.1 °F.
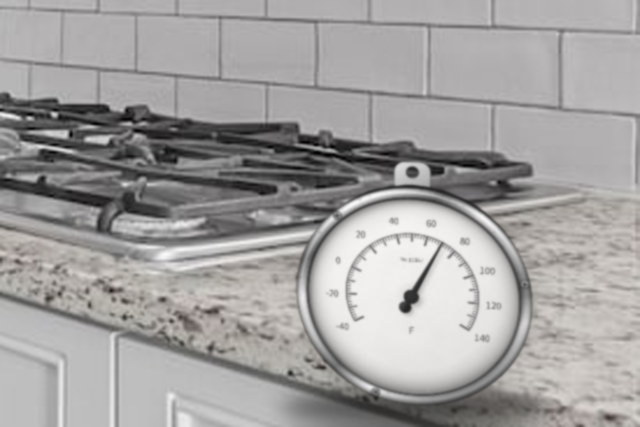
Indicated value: 70 °F
